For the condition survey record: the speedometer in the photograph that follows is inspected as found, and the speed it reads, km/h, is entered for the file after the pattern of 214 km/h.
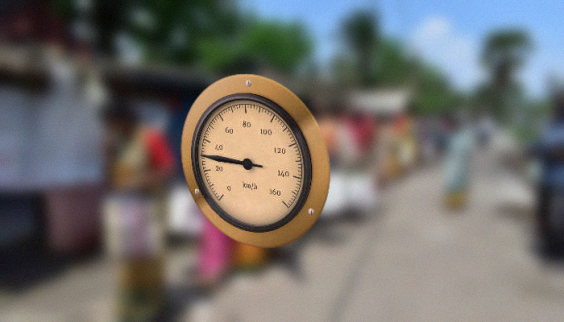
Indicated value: 30 km/h
